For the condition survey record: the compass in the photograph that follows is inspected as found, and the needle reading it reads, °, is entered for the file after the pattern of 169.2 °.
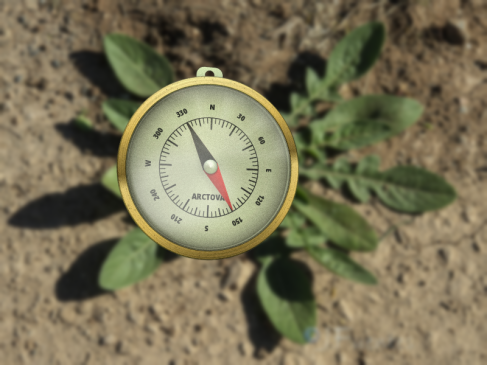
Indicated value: 150 °
